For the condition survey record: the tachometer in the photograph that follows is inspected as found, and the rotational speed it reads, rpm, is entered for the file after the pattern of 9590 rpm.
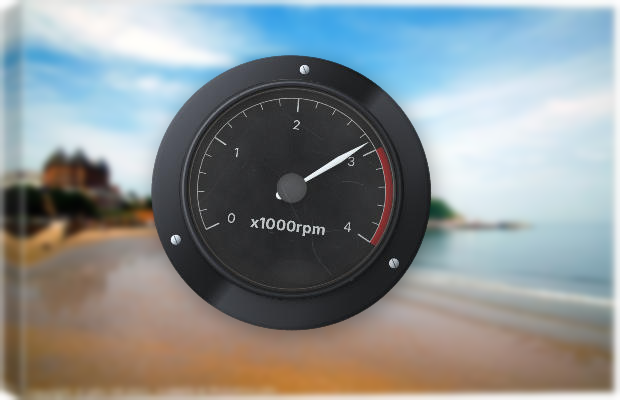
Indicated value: 2900 rpm
